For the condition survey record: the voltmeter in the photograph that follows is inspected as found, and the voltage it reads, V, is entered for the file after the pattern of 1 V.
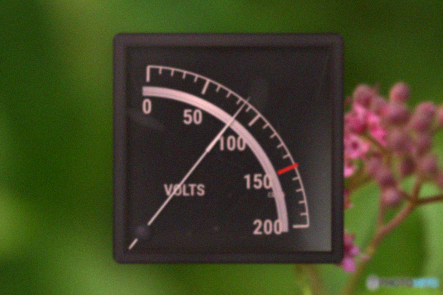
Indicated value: 85 V
